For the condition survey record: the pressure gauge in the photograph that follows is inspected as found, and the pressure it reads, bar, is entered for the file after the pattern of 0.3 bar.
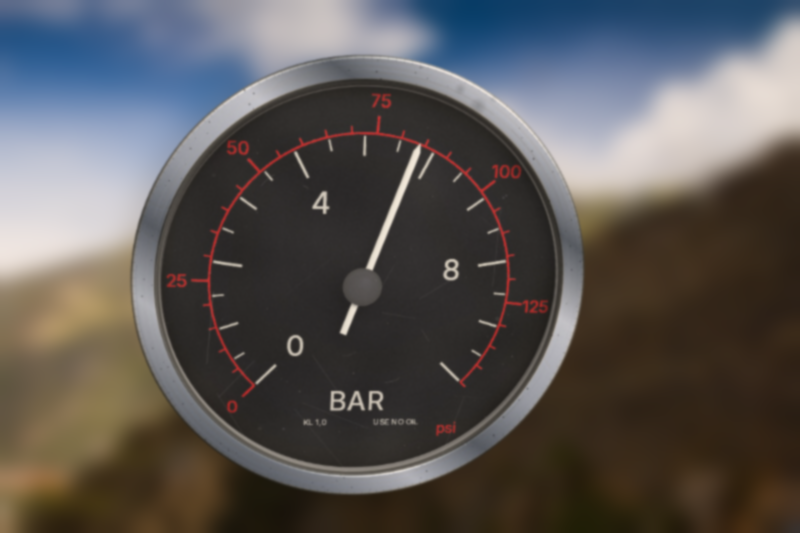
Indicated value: 5.75 bar
